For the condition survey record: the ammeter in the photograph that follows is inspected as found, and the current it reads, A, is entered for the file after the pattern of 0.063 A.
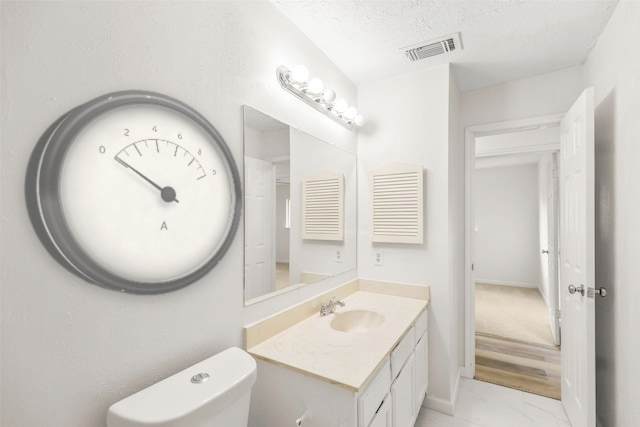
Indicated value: 0 A
